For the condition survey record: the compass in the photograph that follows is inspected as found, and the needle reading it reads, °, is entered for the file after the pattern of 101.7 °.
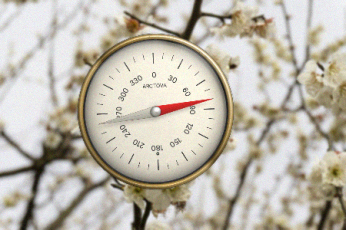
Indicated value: 80 °
